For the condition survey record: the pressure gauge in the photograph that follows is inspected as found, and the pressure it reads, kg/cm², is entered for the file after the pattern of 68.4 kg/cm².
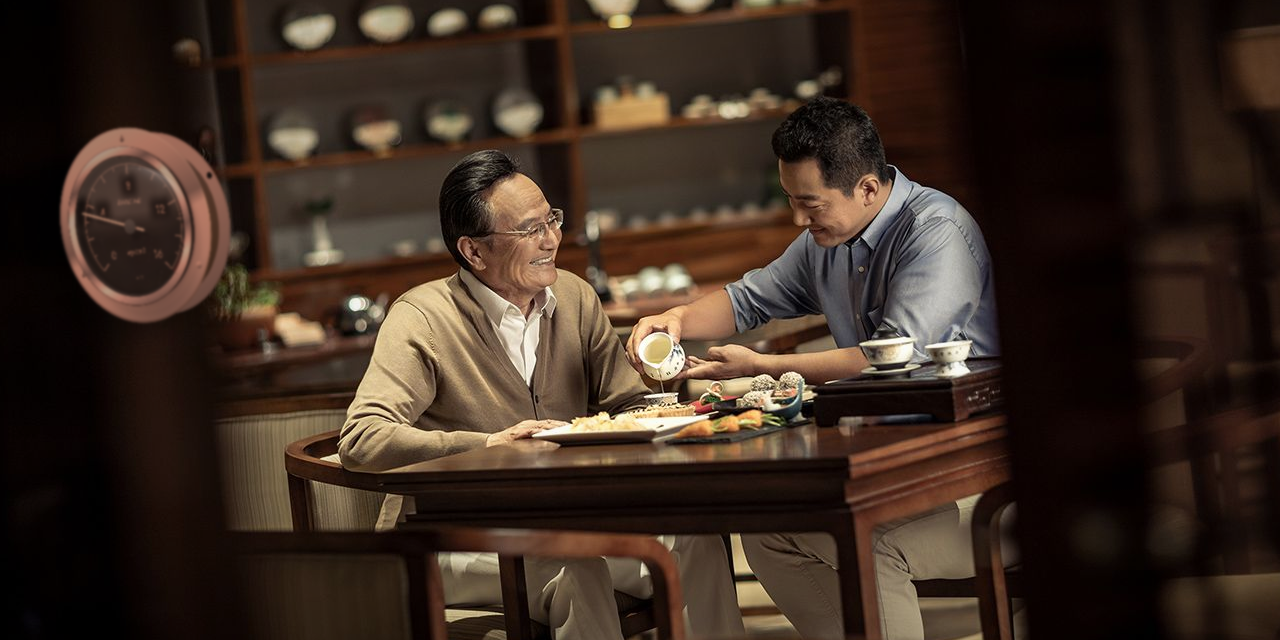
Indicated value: 3.5 kg/cm²
